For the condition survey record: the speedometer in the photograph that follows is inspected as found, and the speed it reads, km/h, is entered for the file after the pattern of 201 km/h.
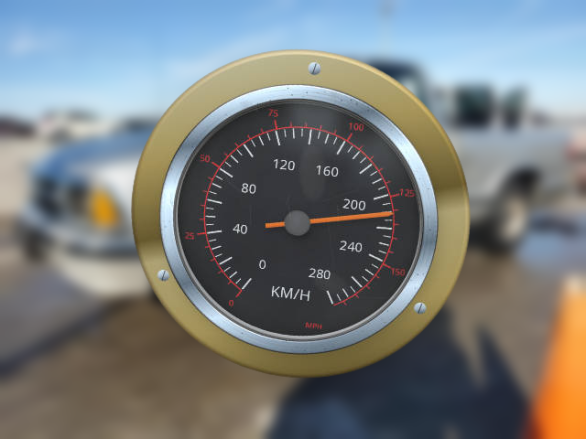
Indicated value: 210 km/h
